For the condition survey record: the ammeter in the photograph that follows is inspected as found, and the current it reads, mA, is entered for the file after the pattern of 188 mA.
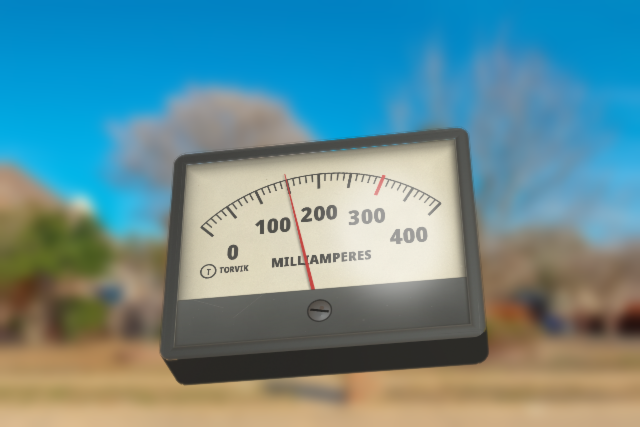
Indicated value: 150 mA
